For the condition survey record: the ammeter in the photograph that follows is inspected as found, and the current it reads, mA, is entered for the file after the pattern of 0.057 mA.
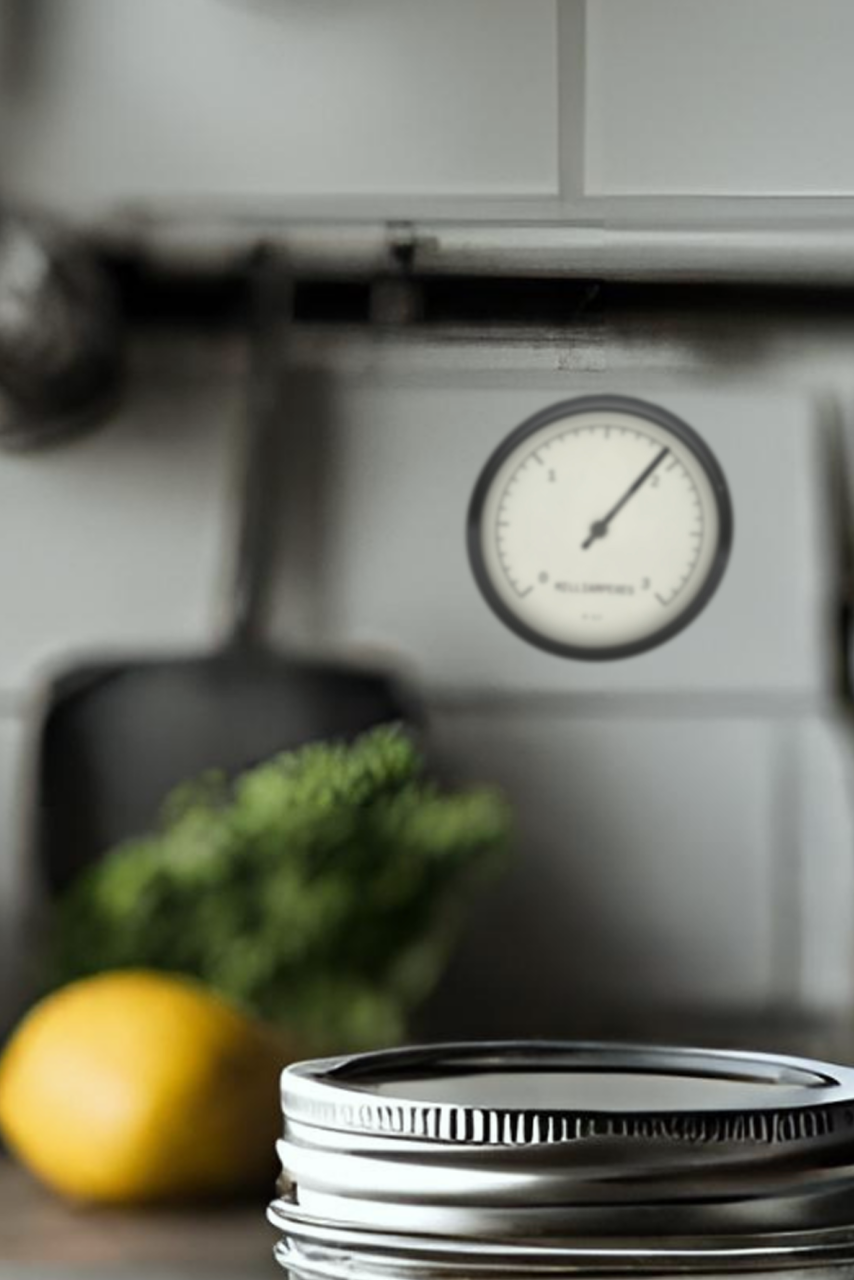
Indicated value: 1.9 mA
